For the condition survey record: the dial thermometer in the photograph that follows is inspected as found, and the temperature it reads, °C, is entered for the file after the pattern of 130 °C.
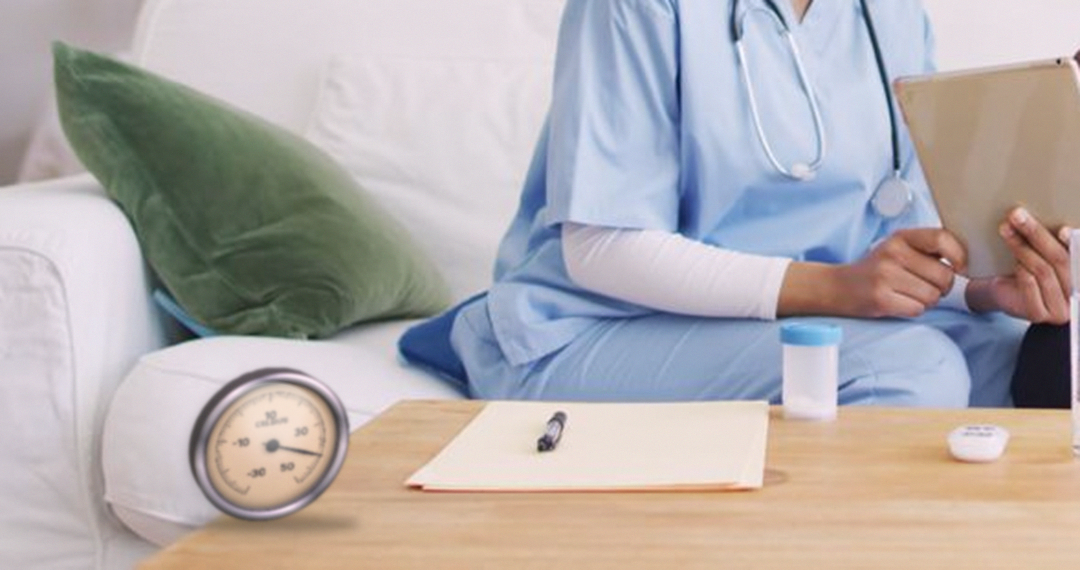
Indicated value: 40 °C
